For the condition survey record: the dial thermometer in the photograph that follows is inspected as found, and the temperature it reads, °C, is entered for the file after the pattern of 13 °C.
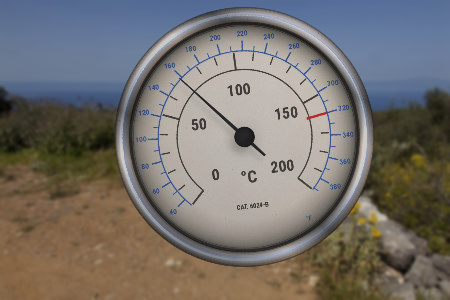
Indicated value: 70 °C
